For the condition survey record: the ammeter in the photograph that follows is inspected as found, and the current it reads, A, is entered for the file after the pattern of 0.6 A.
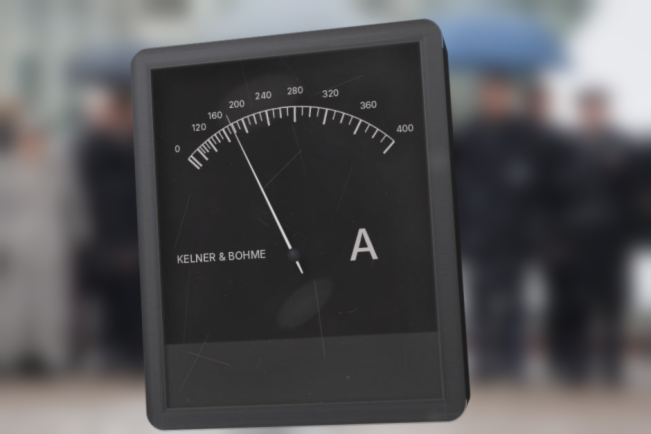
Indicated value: 180 A
